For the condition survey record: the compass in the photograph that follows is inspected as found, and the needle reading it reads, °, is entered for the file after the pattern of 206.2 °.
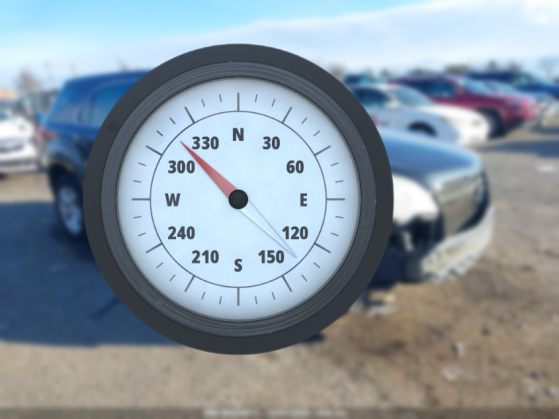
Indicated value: 315 °
